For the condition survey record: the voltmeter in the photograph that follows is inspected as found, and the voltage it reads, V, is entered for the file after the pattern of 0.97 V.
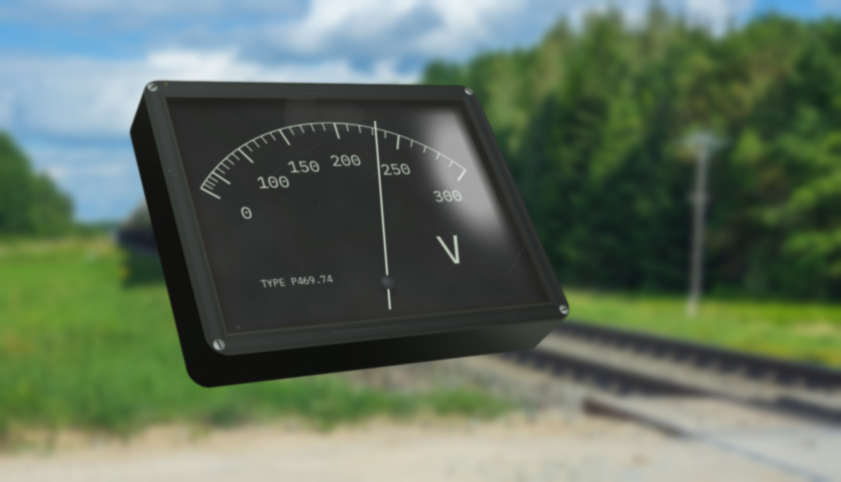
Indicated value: 230 V
